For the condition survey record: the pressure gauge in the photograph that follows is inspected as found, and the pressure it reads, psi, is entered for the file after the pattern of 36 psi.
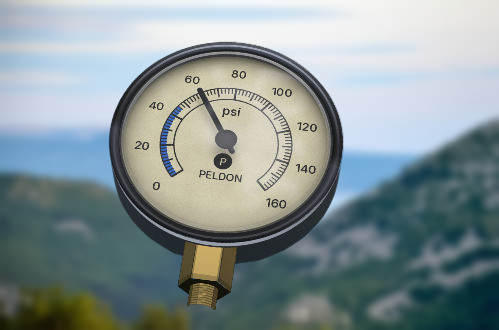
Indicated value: 60 psi
